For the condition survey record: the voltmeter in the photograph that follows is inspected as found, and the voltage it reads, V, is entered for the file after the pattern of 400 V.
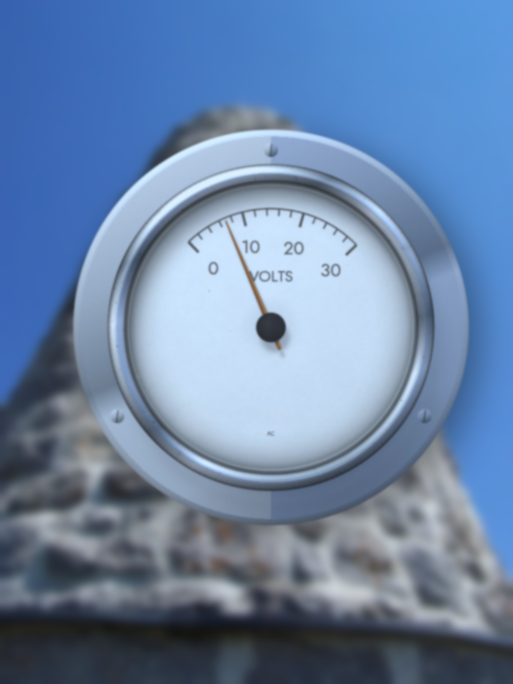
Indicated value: 7 V
